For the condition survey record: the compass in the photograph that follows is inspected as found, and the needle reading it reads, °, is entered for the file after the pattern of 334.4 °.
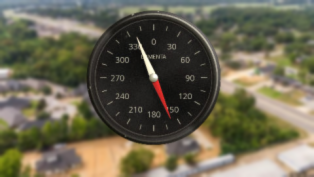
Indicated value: 157.5 °
